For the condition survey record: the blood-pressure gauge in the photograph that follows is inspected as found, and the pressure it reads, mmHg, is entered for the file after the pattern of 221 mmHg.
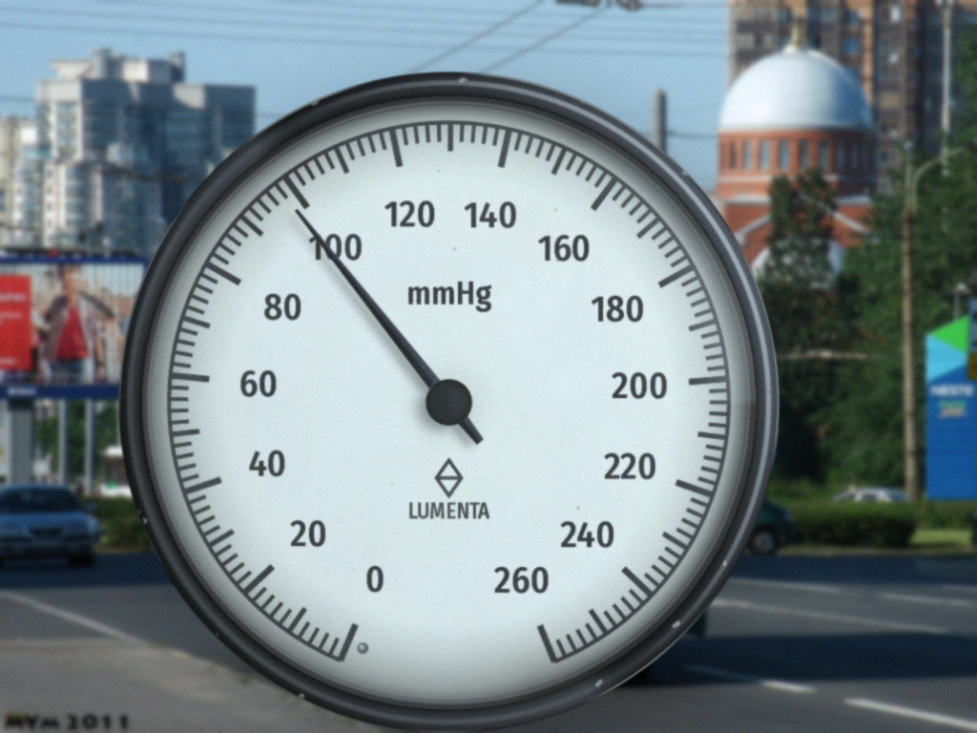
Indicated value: 98 mmHg
